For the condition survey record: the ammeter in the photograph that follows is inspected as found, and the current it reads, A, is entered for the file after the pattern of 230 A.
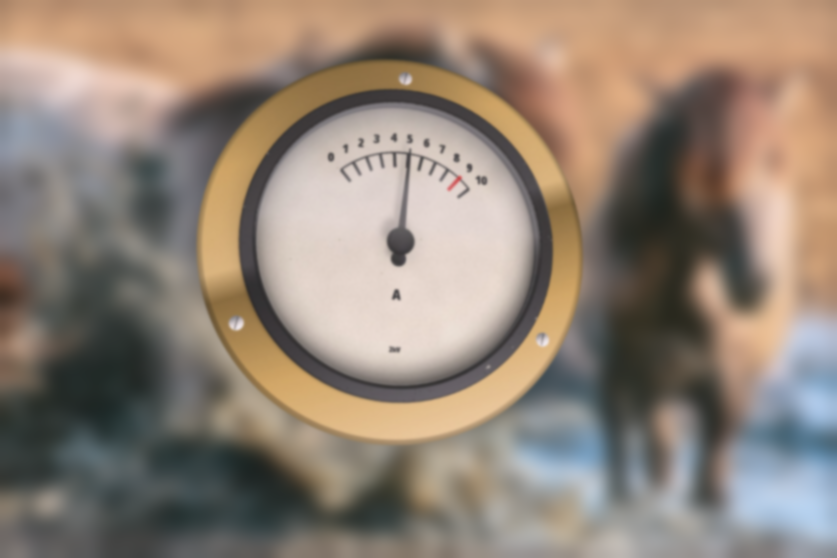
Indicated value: 5 A
